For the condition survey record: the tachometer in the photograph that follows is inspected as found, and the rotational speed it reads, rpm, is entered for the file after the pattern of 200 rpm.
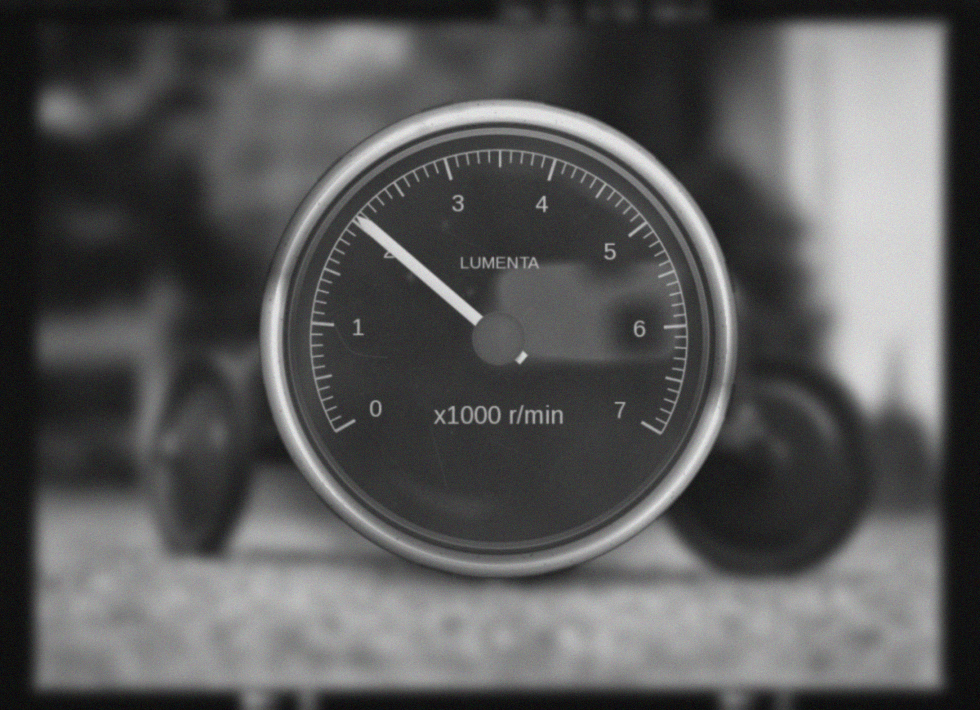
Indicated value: 2050 rpm
